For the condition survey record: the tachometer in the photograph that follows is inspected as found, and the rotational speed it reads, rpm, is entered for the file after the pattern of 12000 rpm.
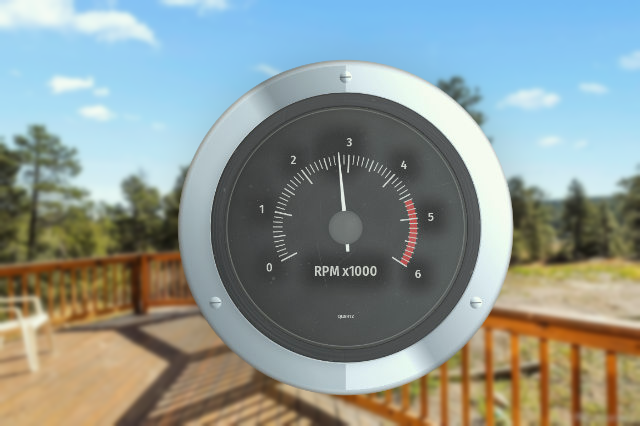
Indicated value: 2800 rpm
